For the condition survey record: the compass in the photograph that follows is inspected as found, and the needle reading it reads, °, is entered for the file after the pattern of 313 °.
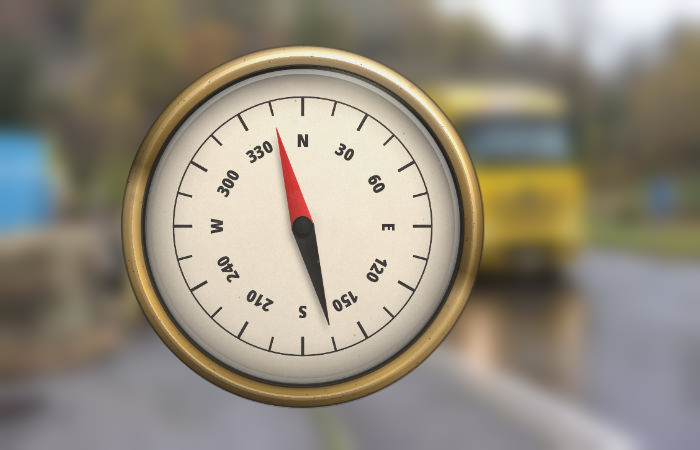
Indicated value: 345 °
